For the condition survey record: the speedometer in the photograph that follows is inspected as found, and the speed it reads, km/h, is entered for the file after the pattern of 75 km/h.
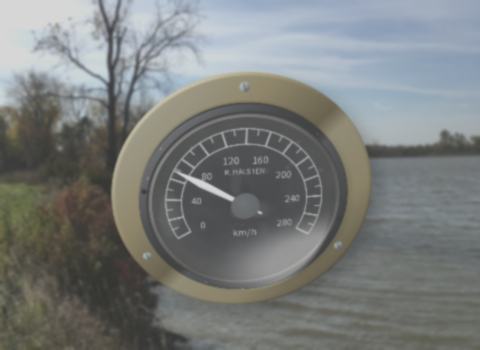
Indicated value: 70 km/h
